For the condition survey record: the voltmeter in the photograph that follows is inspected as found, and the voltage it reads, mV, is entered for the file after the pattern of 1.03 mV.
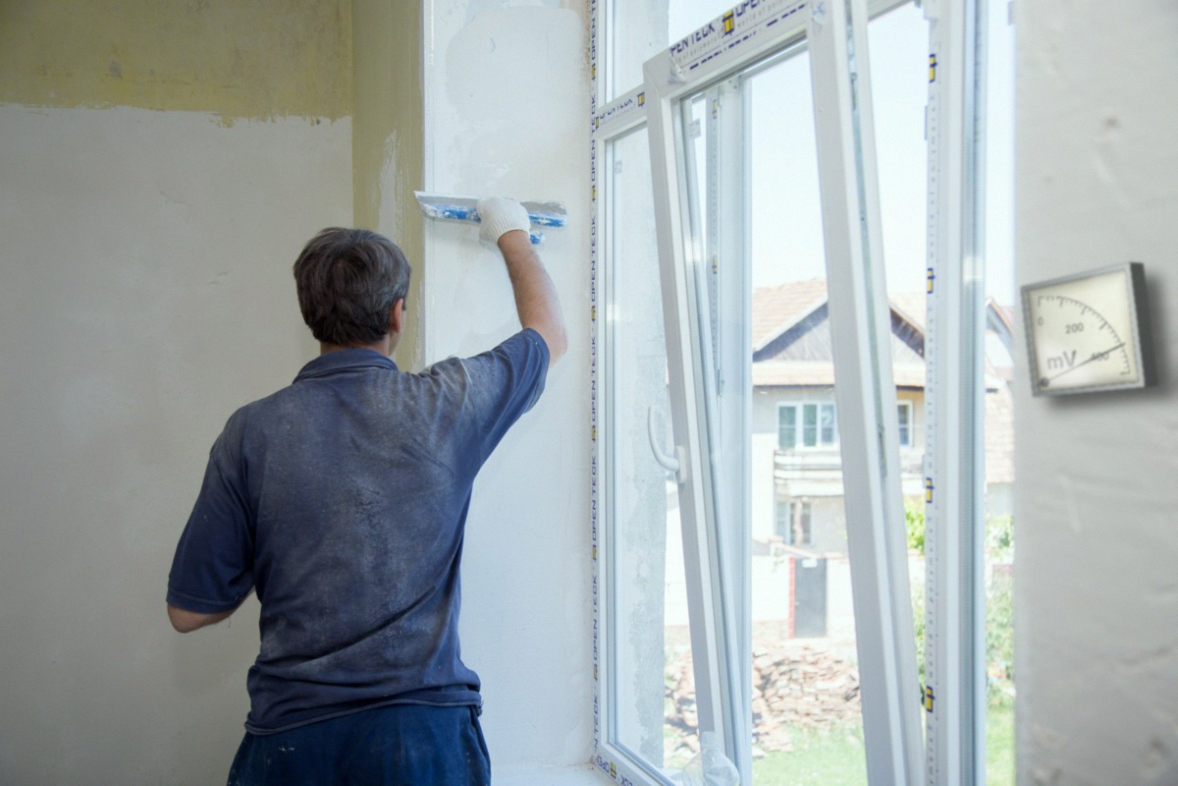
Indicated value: 400 mV
